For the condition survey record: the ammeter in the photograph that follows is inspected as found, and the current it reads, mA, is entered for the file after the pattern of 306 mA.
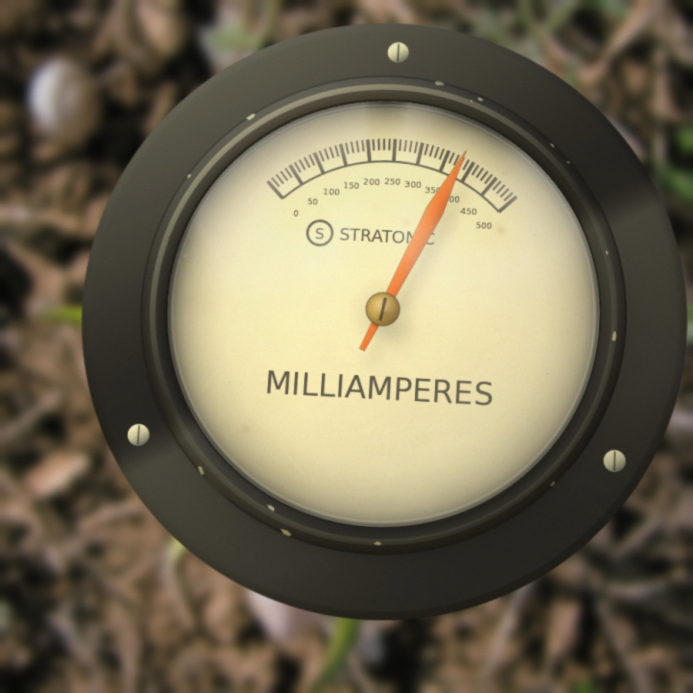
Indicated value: 380 mA
